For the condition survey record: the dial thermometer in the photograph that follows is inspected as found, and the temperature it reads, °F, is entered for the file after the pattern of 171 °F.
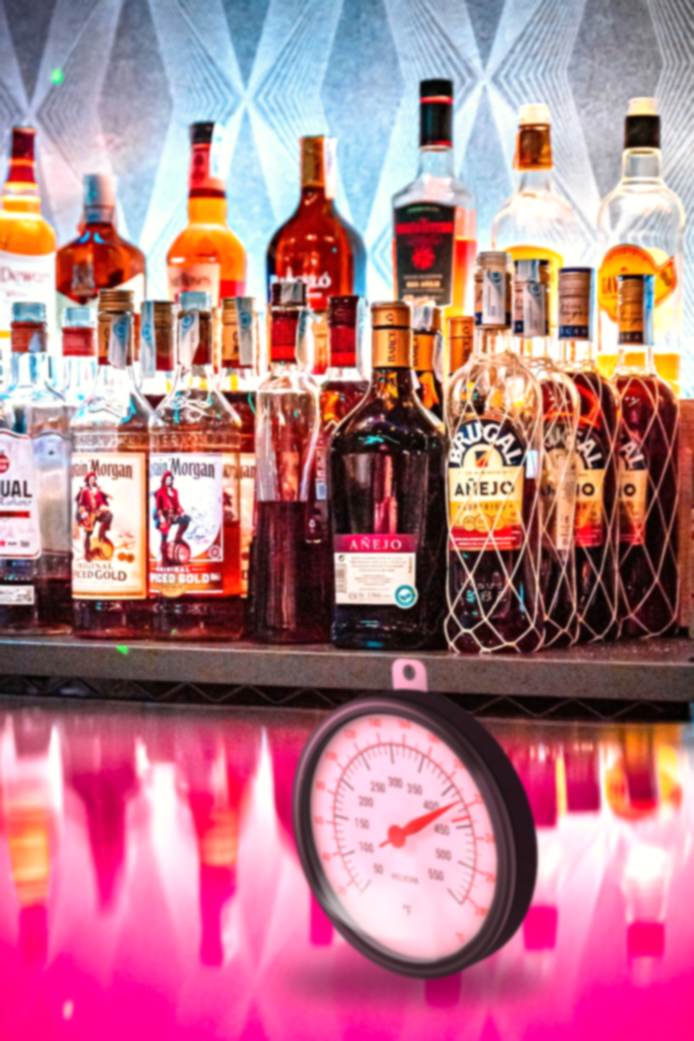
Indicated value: 420 °F
